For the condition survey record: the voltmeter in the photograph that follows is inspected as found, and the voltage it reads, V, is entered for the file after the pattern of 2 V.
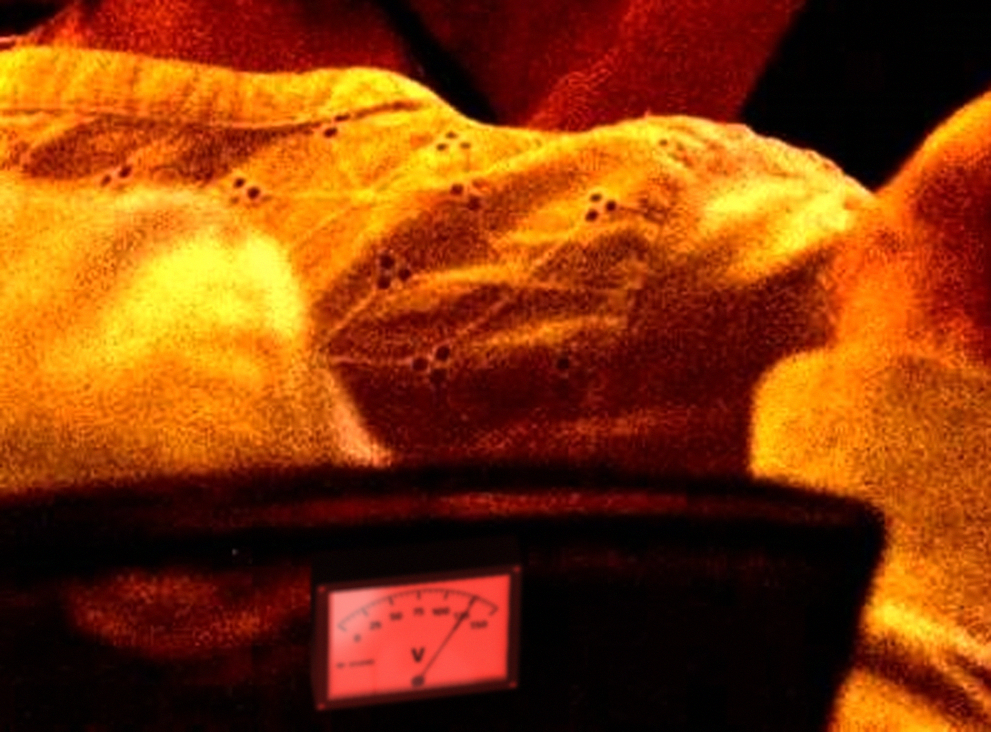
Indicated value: 125 V
